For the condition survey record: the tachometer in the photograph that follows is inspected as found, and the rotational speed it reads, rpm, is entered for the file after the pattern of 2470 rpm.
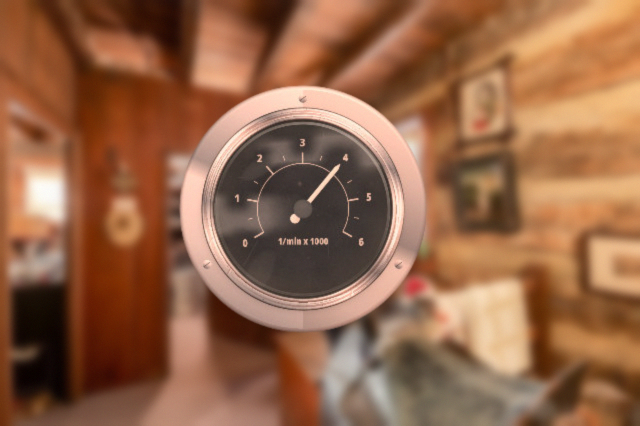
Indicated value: 4000 rpm
